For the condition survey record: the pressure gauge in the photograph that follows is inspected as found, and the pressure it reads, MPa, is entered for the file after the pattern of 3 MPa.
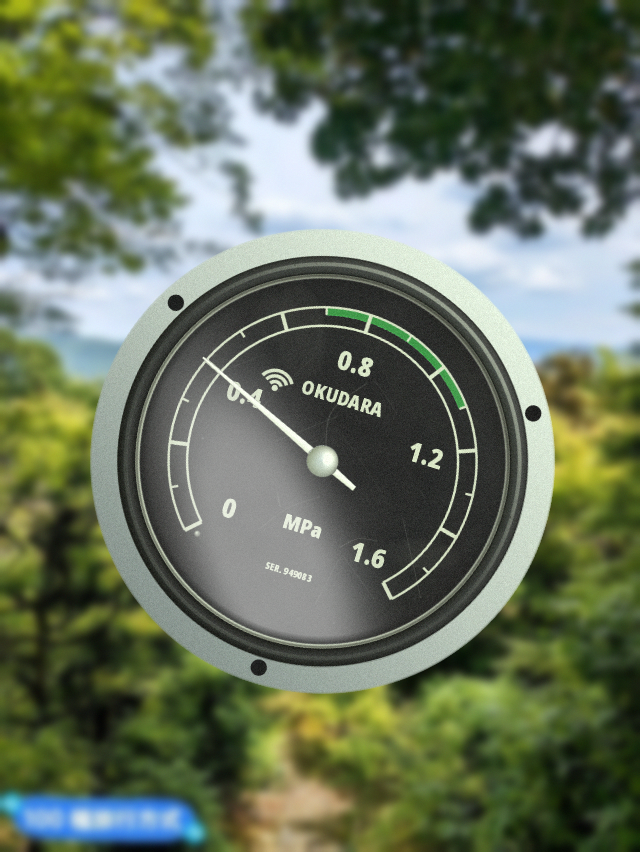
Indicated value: 0.4 MPa
